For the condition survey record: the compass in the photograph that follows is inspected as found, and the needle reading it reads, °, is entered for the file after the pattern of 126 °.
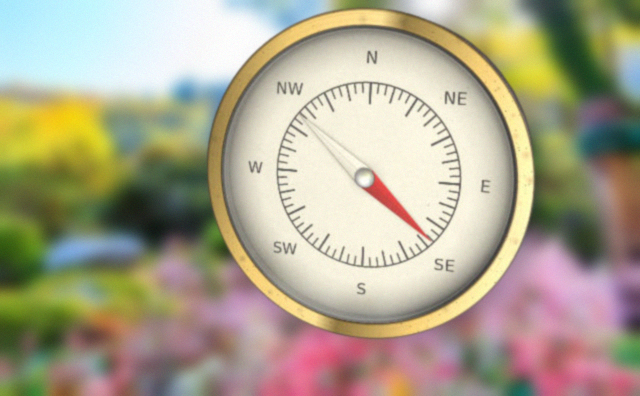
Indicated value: 130 °
